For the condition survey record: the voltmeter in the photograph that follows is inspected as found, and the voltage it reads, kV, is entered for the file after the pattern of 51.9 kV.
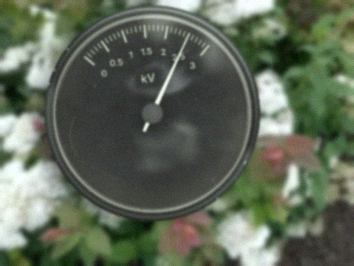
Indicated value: 2.5 kV
